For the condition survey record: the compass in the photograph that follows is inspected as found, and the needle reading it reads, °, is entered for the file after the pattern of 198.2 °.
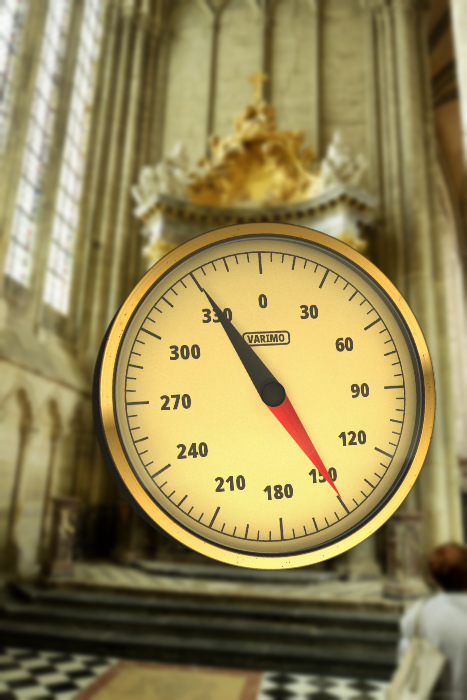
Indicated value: 150 °
